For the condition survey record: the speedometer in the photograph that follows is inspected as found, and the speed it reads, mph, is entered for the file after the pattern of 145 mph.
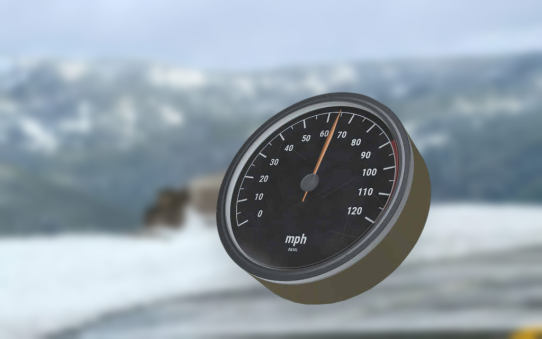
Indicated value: 65 mph
